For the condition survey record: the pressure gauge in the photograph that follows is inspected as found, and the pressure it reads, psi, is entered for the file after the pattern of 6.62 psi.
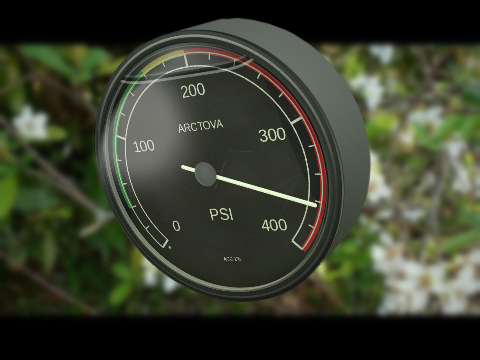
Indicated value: 360 psi
